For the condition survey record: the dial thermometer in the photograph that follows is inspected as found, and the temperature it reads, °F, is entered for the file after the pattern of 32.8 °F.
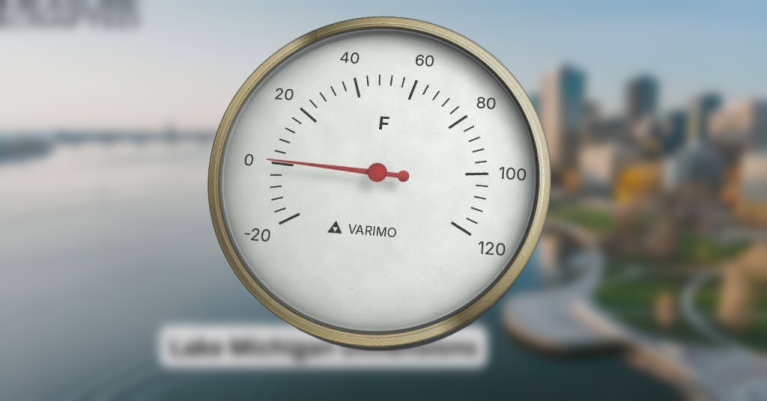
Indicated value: 0 °F
